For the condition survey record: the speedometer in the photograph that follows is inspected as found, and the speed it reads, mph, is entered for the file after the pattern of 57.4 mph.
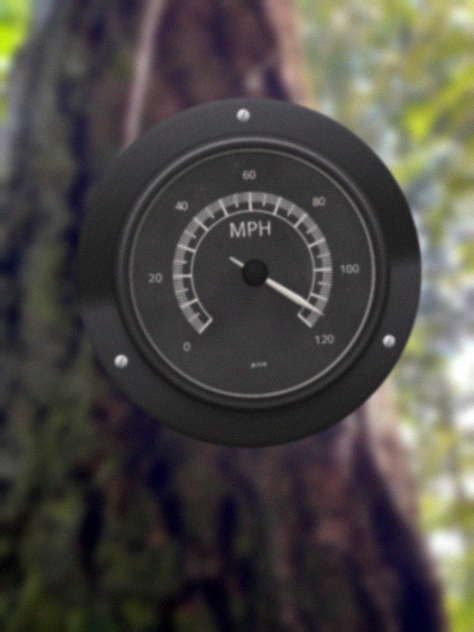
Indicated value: 115 mph
